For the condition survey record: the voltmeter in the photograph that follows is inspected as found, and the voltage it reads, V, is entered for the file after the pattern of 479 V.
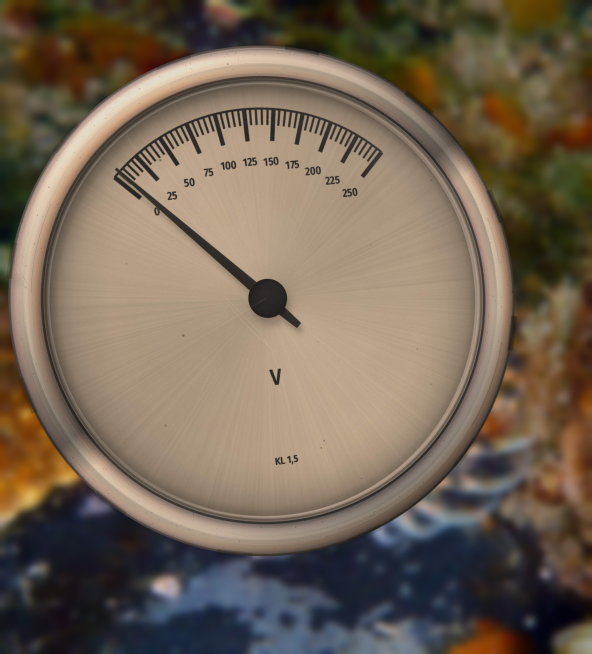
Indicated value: 5 V
